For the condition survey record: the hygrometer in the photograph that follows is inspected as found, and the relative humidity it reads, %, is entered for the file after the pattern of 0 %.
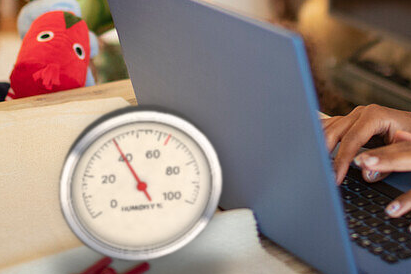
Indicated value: 40 %
